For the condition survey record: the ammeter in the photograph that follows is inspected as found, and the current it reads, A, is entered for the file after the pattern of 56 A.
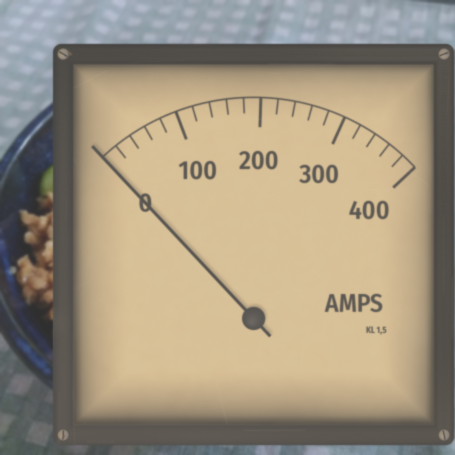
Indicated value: 0 A
